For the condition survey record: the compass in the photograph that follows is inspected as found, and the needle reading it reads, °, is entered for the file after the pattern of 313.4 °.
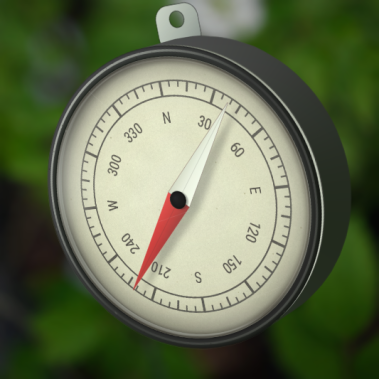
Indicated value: 220 °
